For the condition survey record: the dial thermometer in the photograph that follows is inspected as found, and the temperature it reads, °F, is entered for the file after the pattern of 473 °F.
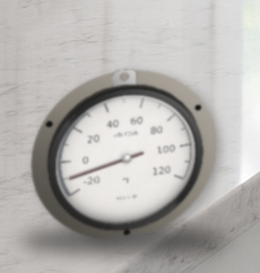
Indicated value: -10 °F
